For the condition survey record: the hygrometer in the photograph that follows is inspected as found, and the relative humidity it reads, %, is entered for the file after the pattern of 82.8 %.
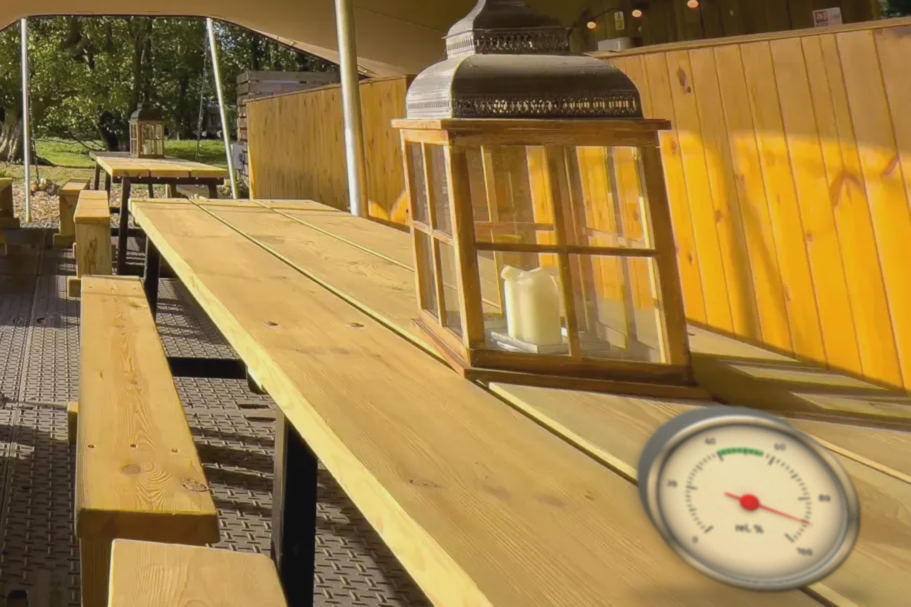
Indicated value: 90 %
